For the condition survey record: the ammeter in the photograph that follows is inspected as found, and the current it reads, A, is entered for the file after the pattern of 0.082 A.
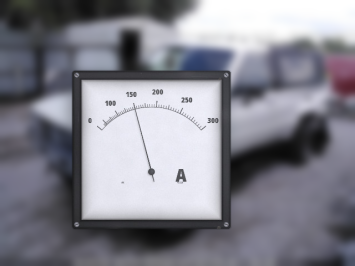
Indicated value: 150 A
